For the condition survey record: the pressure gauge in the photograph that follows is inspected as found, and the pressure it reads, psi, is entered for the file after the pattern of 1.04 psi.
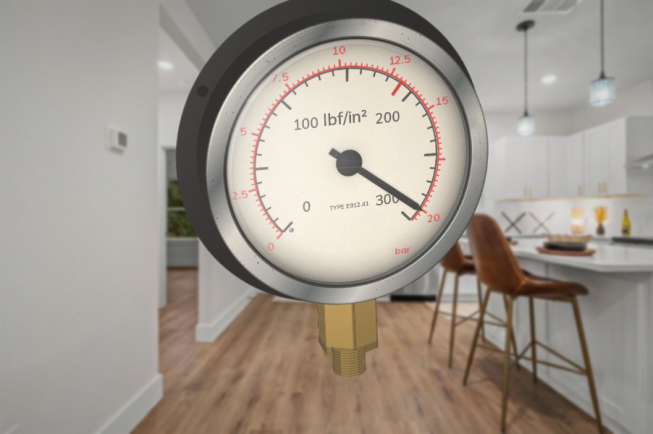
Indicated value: 290 psi
